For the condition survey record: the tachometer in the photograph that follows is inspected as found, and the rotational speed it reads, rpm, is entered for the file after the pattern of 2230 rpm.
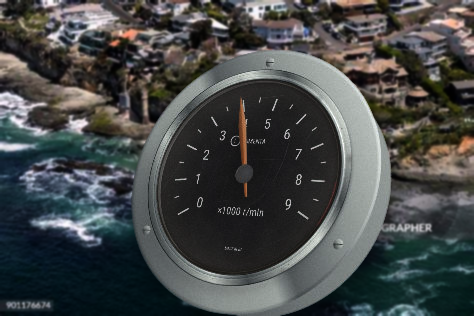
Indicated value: 4000 rpm
